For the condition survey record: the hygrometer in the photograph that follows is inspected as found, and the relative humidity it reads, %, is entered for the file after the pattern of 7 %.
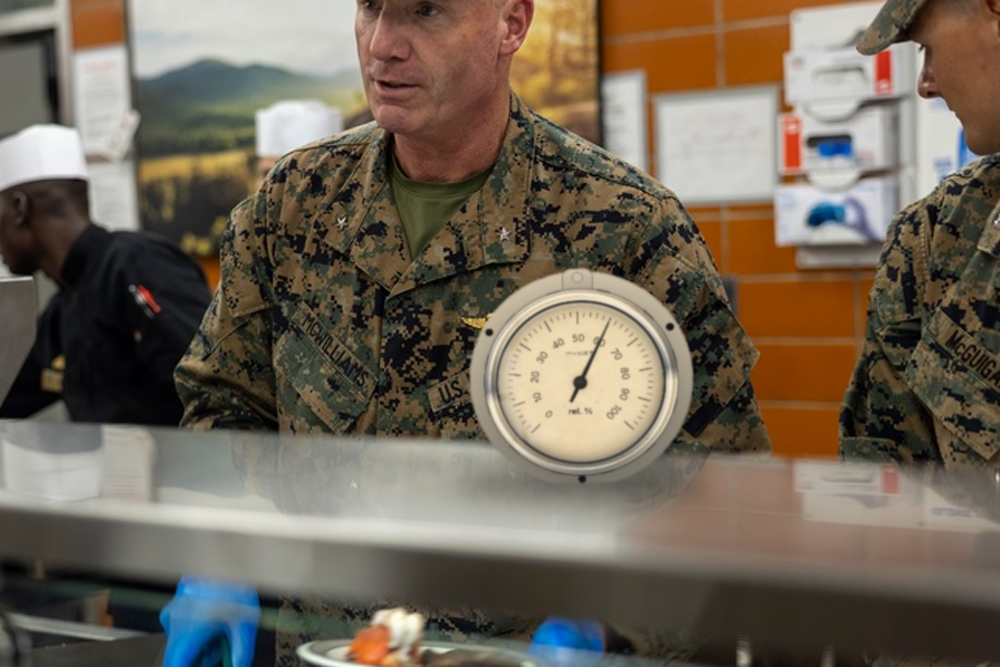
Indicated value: 60 %
